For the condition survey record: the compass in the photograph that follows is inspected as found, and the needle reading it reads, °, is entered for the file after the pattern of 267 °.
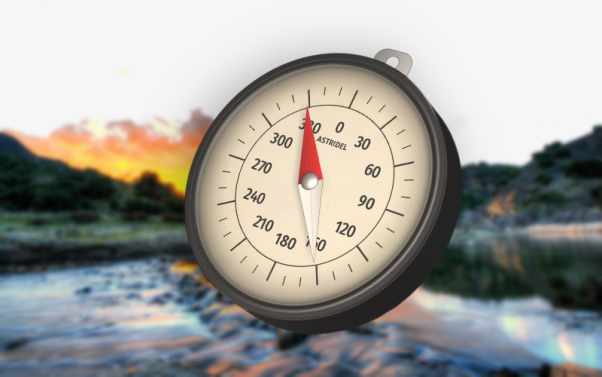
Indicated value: 330 °
